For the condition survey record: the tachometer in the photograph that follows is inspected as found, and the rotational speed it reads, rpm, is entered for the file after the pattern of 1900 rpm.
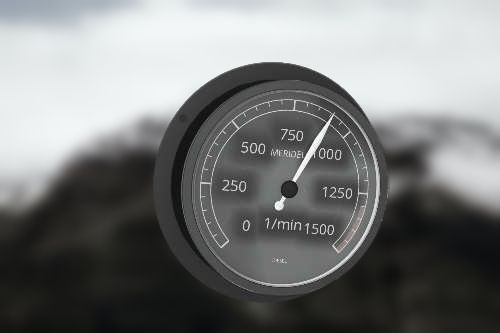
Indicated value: 900 rpm
